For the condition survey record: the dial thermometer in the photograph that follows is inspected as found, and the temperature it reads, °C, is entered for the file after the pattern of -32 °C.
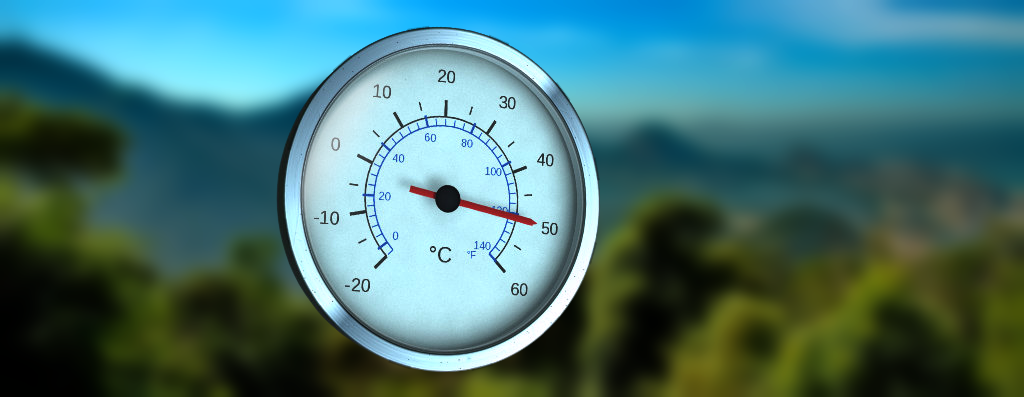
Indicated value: 50 °C
